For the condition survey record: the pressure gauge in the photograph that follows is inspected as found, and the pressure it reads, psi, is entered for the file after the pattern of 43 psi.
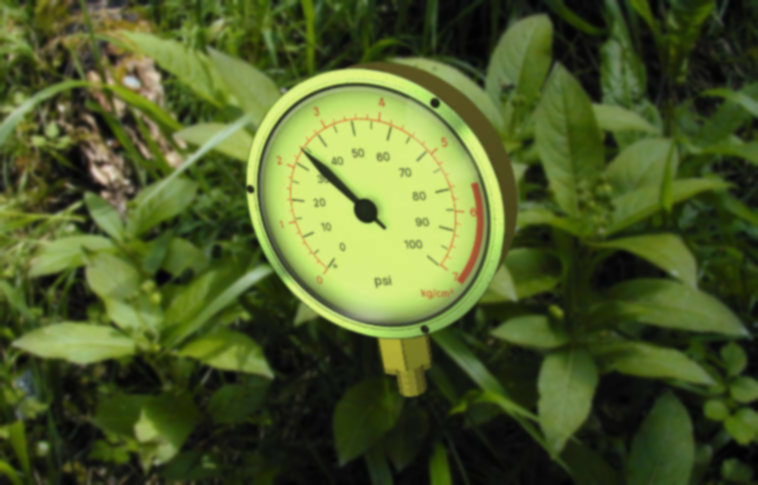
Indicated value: 35 psi
